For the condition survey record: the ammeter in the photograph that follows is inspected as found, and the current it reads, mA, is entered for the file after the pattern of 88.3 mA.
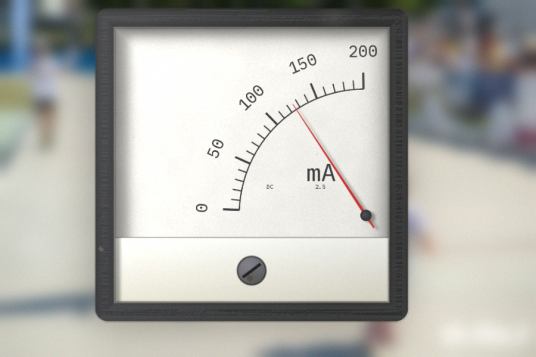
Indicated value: 125 mA
